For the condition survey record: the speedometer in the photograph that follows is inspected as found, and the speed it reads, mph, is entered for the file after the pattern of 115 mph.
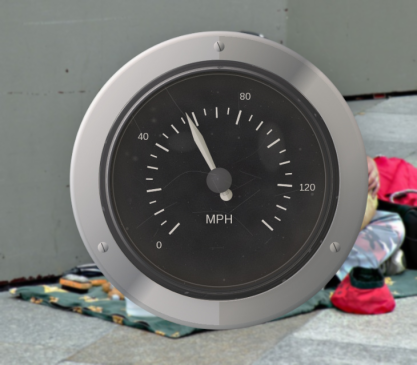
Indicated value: 57.5 mph
